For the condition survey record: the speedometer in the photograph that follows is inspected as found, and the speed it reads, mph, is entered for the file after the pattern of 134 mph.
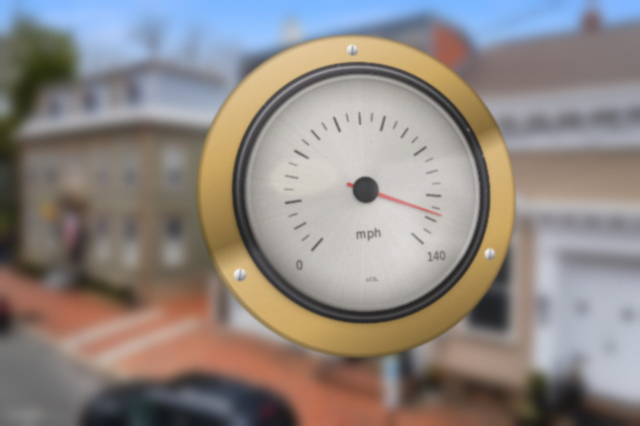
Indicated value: 127.5 mph
